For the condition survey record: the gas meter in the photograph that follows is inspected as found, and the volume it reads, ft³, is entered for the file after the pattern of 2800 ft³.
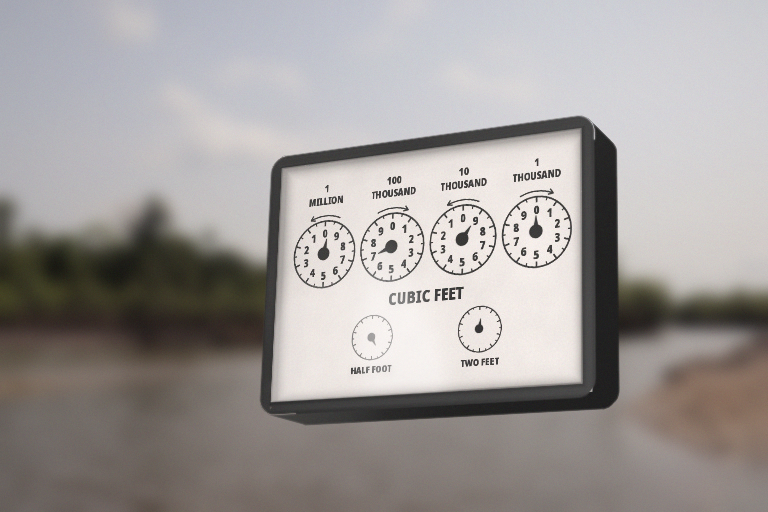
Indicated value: 969000 ft³
